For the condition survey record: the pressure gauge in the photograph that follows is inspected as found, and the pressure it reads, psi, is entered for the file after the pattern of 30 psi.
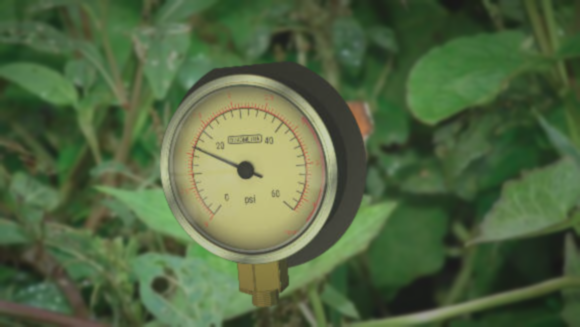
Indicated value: 16 psi
